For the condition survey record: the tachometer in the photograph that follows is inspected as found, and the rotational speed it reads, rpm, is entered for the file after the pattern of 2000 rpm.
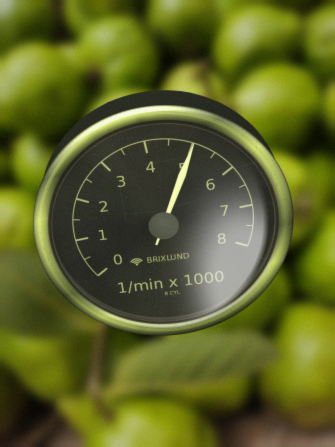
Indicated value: 5000 rpm
